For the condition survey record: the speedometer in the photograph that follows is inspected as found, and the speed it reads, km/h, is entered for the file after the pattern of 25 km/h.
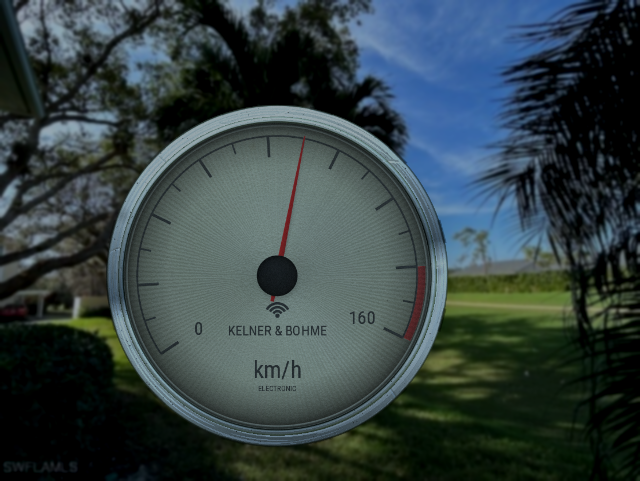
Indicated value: 90 km/h
